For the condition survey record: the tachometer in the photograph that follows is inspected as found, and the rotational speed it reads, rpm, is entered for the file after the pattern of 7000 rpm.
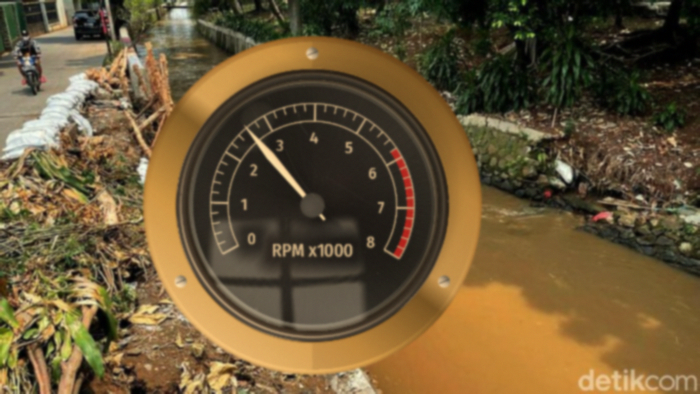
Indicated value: 2600 rpm
